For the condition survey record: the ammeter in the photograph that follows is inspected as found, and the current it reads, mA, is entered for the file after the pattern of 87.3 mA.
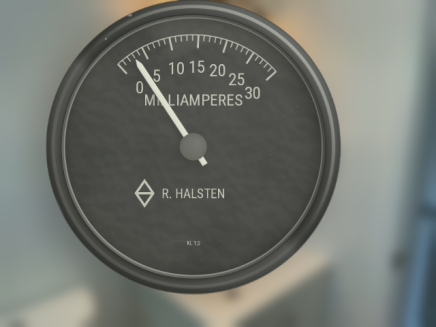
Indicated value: 3 mA
